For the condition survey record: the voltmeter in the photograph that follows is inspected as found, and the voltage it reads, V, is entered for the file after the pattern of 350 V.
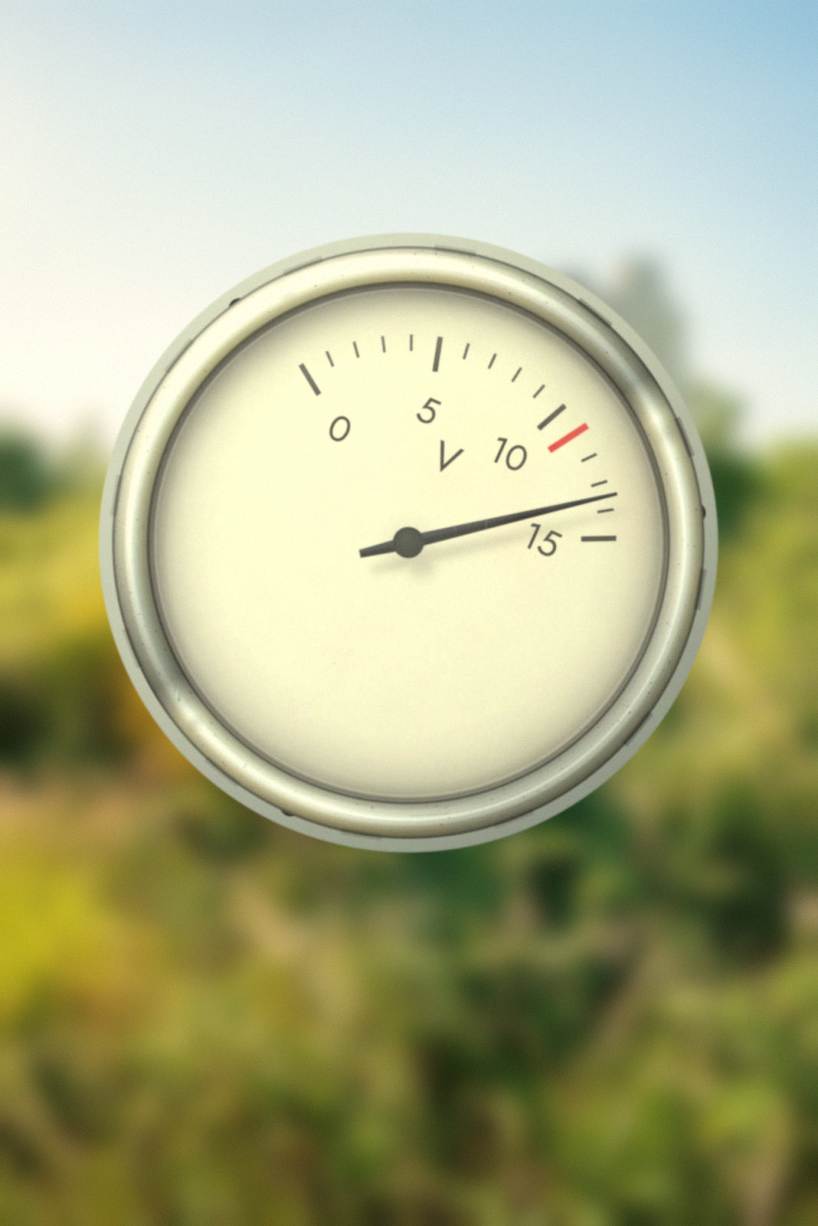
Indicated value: 13.5 V
